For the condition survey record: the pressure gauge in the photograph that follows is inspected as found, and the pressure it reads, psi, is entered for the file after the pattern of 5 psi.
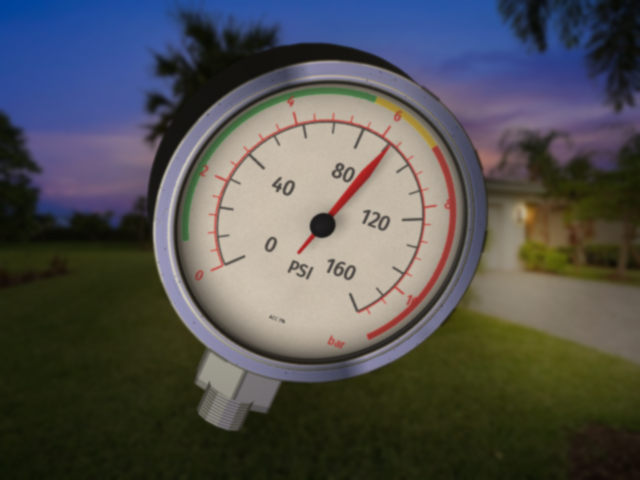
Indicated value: 90 psi
